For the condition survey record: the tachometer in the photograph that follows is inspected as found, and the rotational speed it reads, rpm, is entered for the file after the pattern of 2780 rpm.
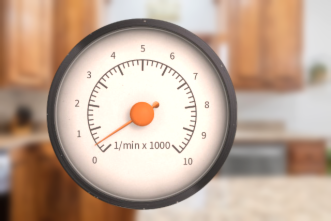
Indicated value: 400 rpm
